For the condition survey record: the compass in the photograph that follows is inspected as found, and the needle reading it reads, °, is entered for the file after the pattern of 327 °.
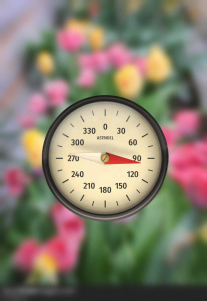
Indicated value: 97.5 °
